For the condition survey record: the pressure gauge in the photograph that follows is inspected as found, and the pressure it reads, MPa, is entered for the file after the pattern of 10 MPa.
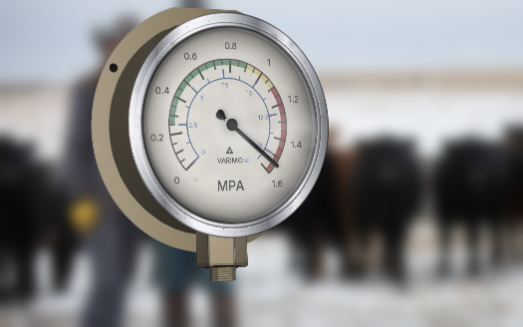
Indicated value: 1.55 MPa
